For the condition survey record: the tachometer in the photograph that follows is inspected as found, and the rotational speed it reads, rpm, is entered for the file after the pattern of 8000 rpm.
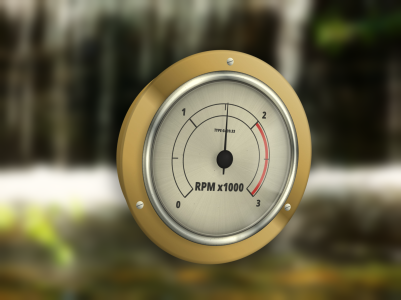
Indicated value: 1500 rpm
